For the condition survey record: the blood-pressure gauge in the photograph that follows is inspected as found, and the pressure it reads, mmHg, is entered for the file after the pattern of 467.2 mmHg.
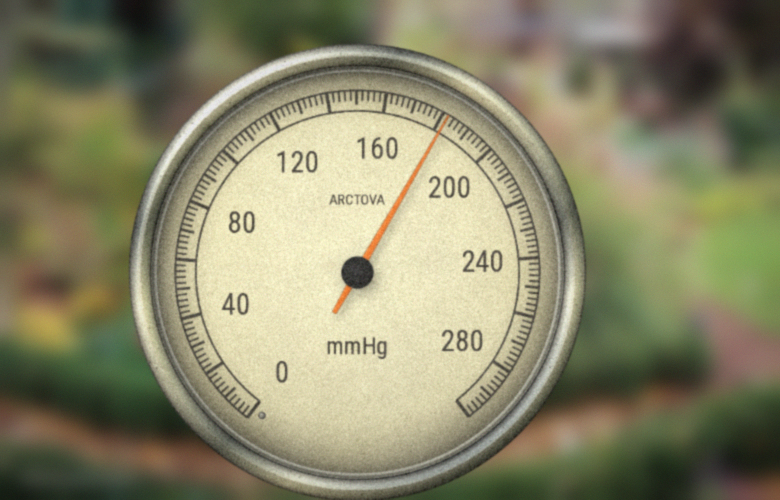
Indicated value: 182 mmHg
